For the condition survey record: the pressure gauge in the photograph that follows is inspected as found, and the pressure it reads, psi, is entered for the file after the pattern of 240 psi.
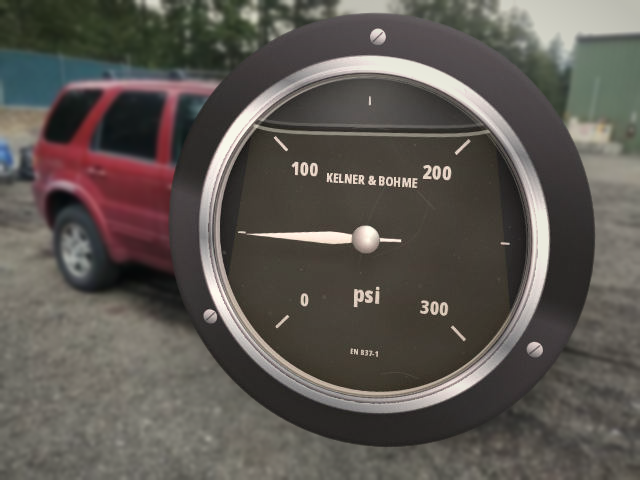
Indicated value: 50 psi
